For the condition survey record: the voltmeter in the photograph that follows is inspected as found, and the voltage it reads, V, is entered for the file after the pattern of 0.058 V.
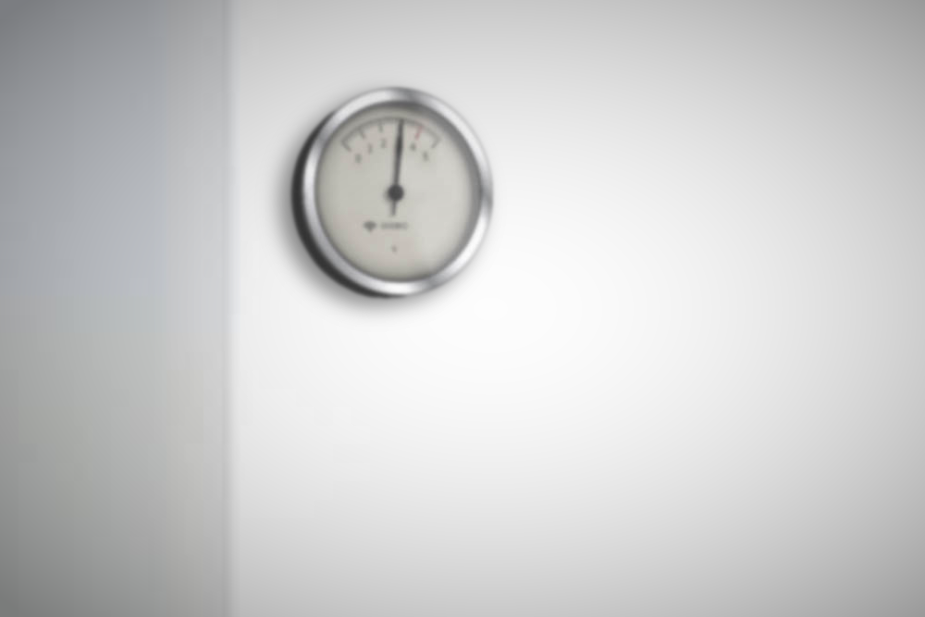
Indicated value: 3 V
